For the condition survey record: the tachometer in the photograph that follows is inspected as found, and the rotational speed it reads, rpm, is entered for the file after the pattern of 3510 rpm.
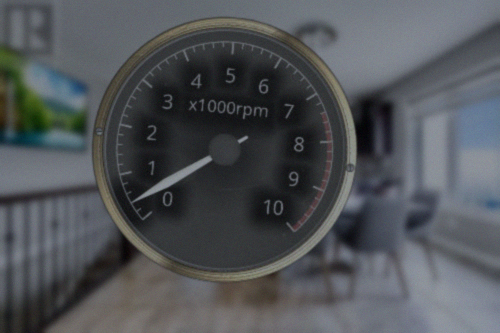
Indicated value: 400 rpm
